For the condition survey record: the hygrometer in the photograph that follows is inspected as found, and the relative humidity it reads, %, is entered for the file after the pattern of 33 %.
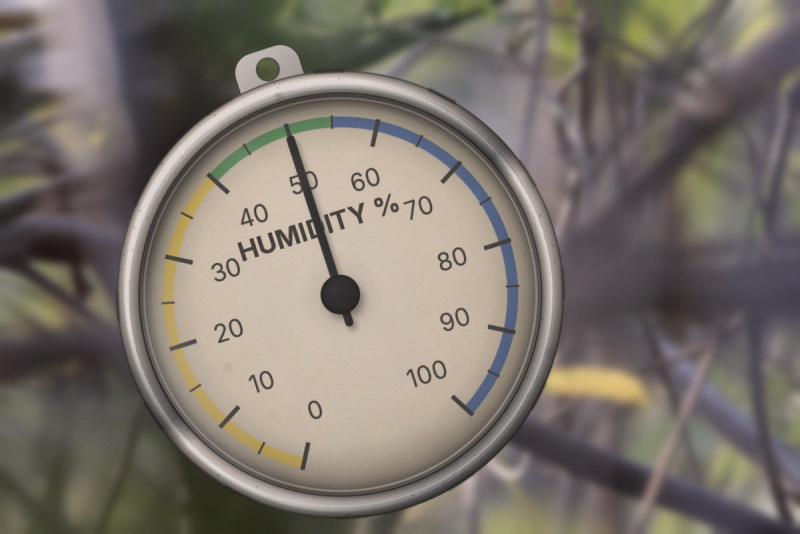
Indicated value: 50 %
